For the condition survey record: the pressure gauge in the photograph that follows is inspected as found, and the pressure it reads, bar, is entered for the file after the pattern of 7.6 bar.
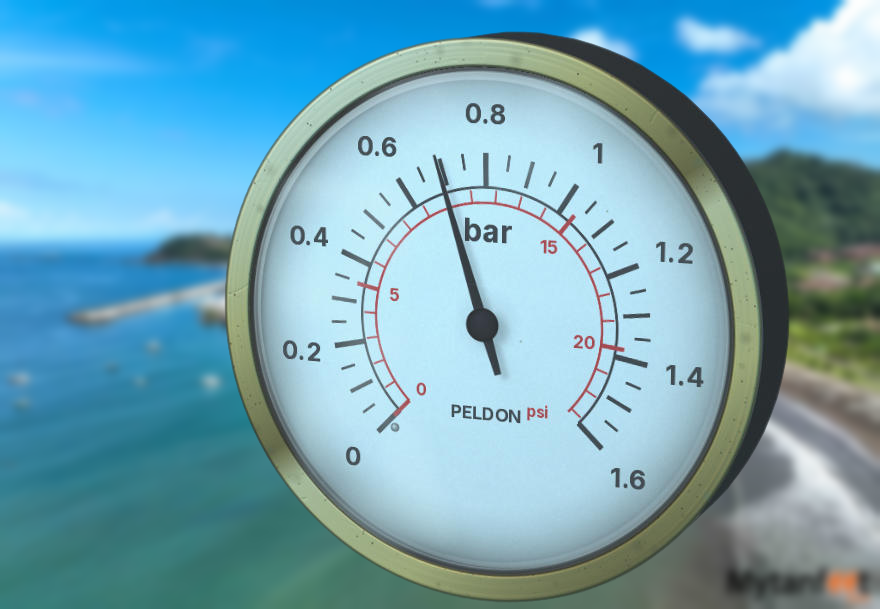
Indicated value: 0.7 bar
